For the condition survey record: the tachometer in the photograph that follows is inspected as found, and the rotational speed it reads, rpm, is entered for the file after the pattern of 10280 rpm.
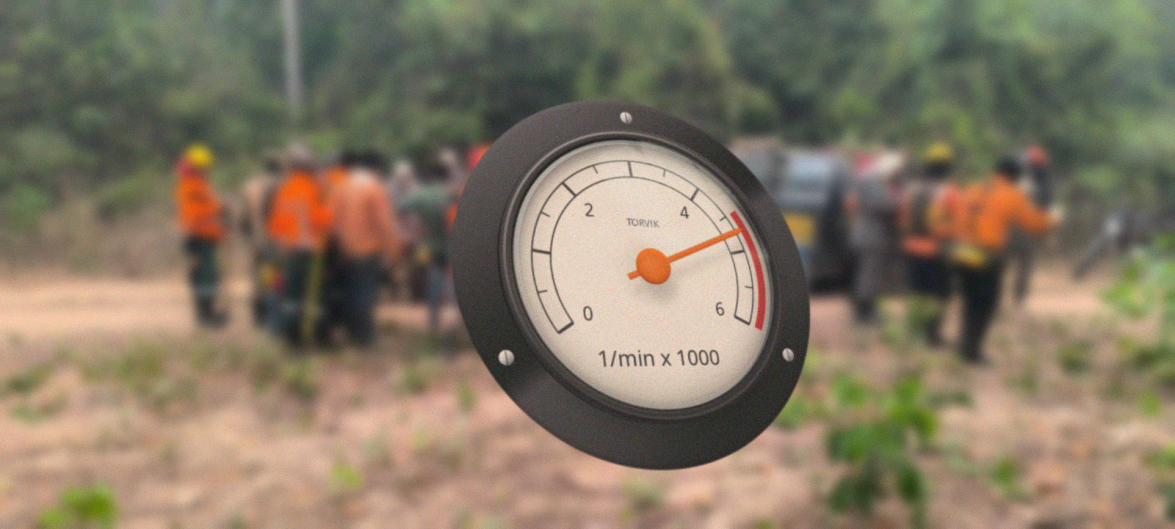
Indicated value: 4750 rpm
